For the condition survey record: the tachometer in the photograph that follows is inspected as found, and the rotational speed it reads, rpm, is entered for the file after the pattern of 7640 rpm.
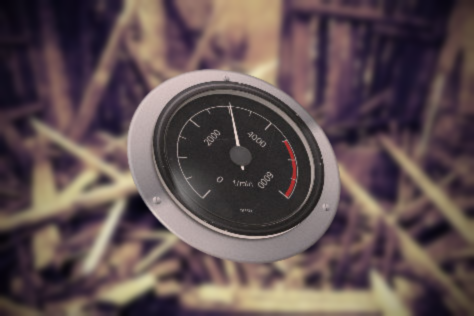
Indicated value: 3000 rpm
